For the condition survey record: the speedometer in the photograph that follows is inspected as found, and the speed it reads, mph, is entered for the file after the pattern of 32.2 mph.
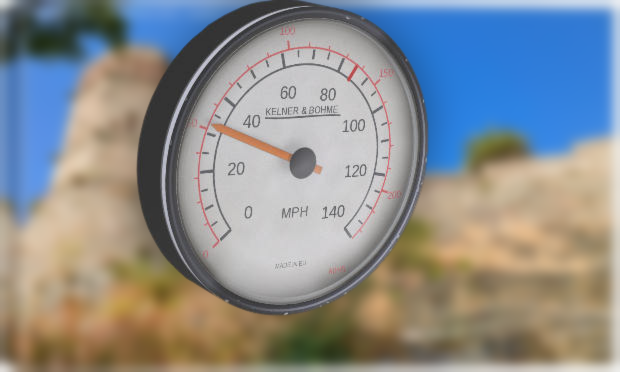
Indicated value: 32.5 mph
